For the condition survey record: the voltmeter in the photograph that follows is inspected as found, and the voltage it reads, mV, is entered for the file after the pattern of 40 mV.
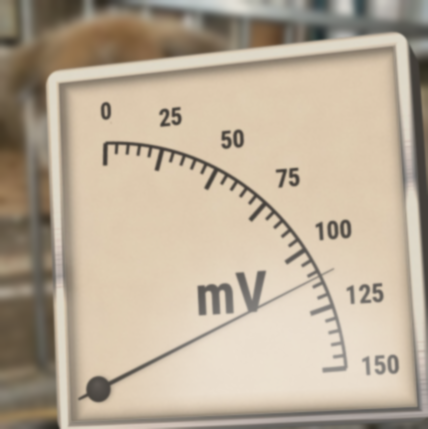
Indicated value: 112.5 mV
